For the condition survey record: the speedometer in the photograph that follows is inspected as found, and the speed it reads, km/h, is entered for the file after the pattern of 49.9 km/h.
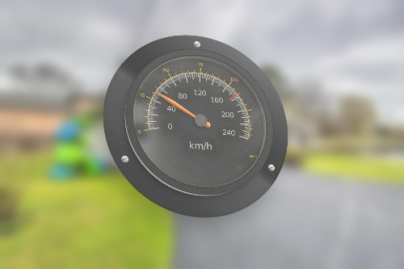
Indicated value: 50 km/h
